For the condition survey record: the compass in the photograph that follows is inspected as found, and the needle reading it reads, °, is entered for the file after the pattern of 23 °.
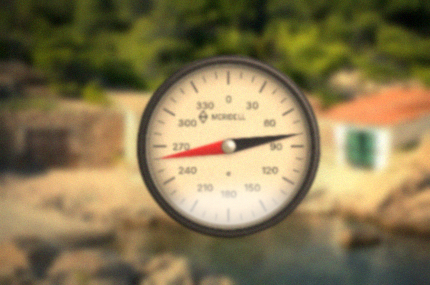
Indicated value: 260 °
